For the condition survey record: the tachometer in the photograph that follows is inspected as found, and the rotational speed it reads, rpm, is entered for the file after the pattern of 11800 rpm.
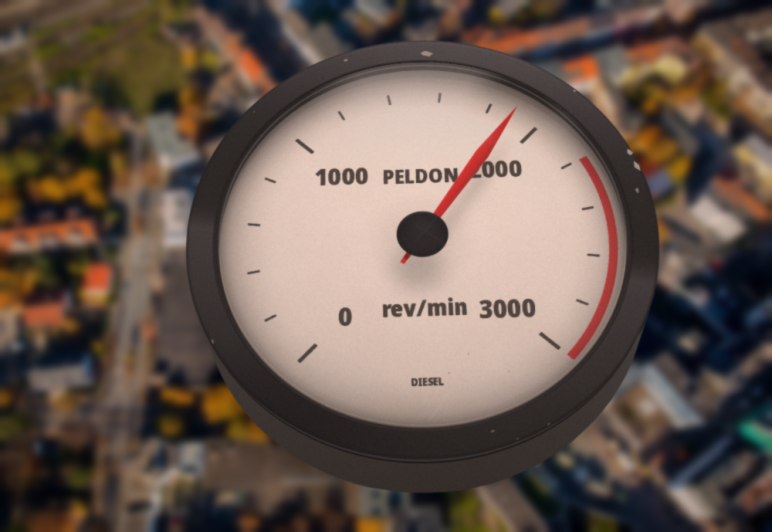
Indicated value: 1900 rpm
